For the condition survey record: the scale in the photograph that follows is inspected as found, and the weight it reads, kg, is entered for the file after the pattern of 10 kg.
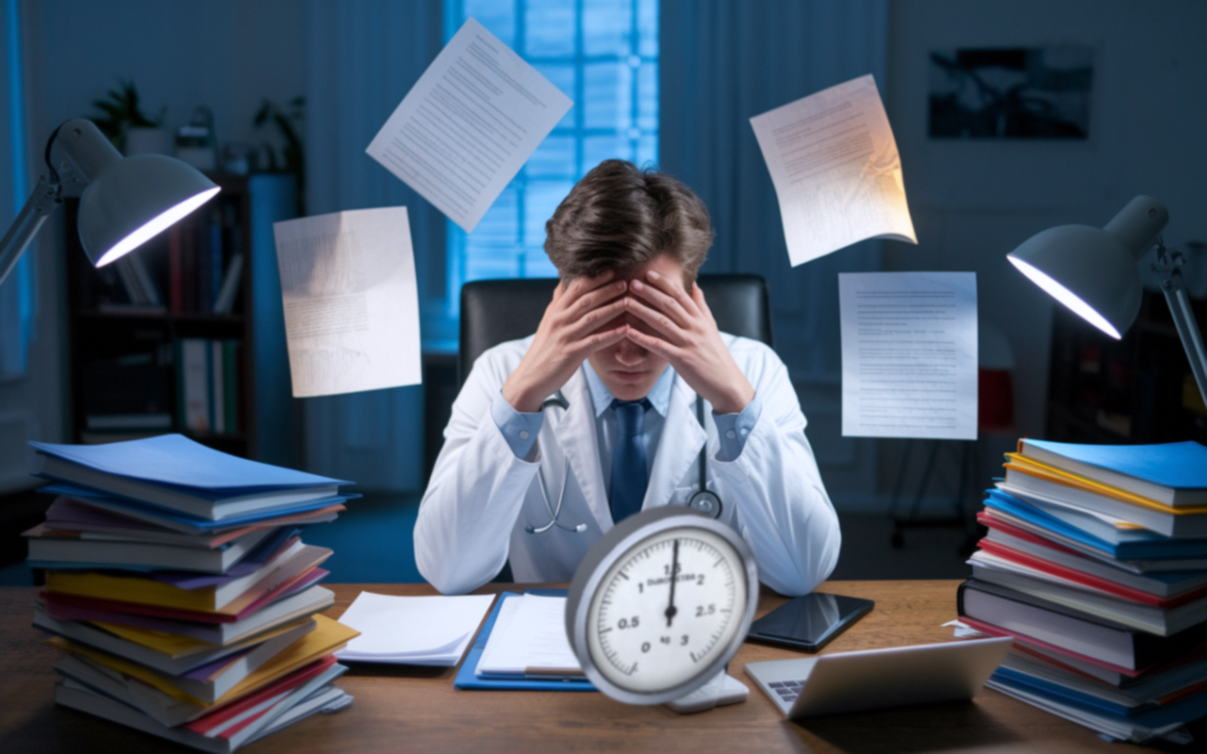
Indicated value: 1.5 kg
